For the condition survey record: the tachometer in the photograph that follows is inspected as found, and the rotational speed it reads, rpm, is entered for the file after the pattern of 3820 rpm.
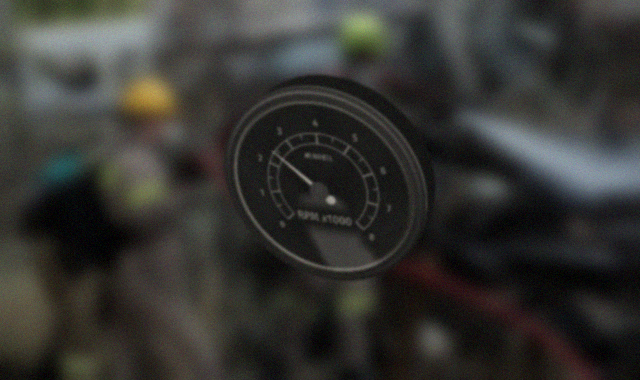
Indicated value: 2500 rpm
